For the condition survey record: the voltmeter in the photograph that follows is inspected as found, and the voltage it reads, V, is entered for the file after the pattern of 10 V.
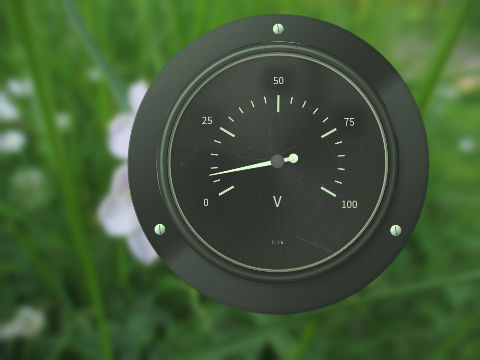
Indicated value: 7.5 V
